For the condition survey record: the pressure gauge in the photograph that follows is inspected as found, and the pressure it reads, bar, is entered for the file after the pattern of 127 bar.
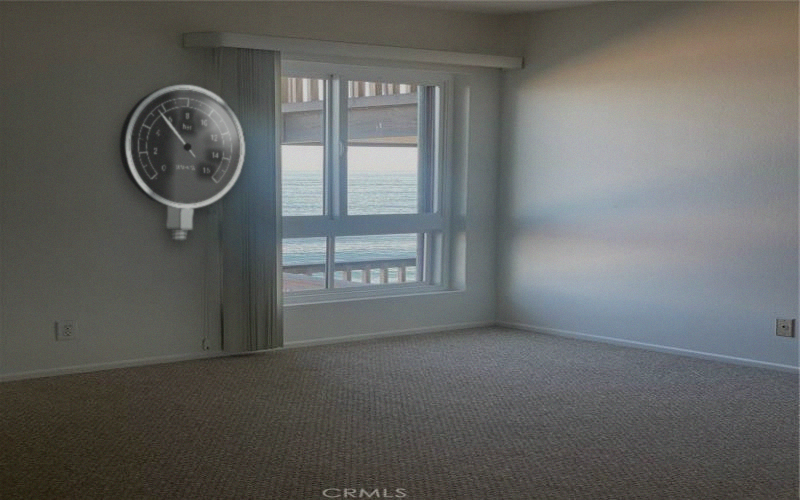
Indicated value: 5.5 bar
